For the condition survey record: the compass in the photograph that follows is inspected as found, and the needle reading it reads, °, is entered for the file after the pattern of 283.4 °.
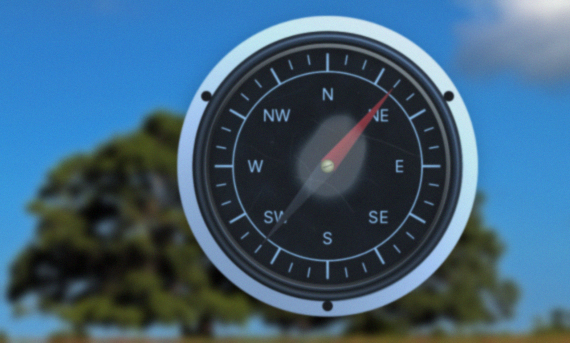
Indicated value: 40 °
